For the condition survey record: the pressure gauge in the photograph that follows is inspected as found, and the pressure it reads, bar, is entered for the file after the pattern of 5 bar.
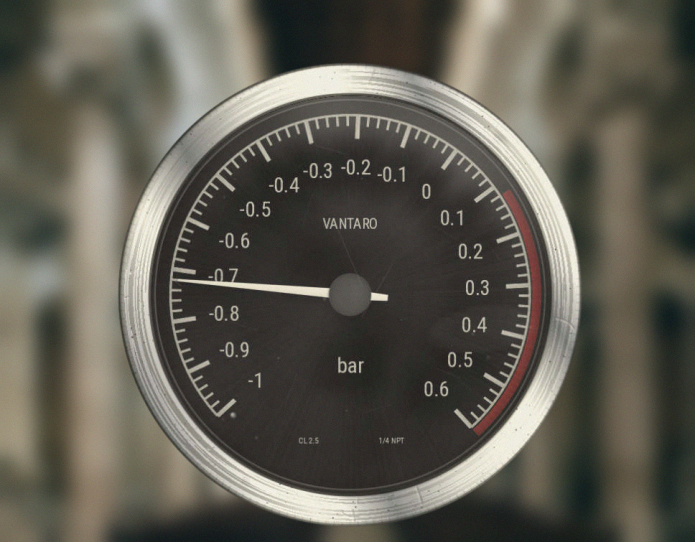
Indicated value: -0.72 bar
